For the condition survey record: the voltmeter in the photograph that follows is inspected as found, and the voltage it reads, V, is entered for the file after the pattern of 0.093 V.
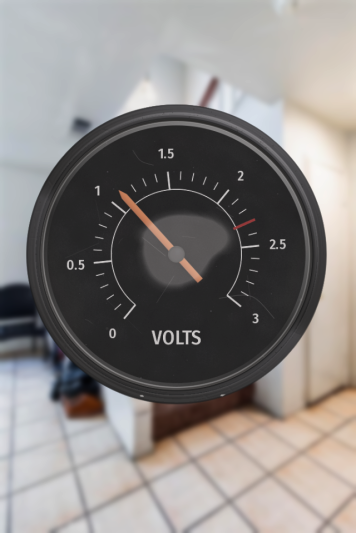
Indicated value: 1.1 V
